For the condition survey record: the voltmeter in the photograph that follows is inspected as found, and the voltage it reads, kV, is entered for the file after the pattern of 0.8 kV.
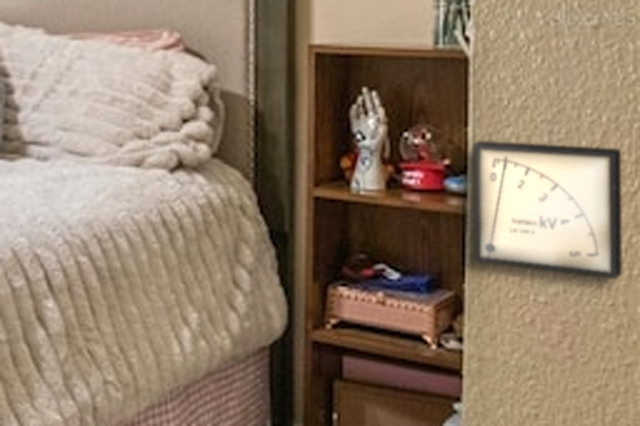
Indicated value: 1 kV
